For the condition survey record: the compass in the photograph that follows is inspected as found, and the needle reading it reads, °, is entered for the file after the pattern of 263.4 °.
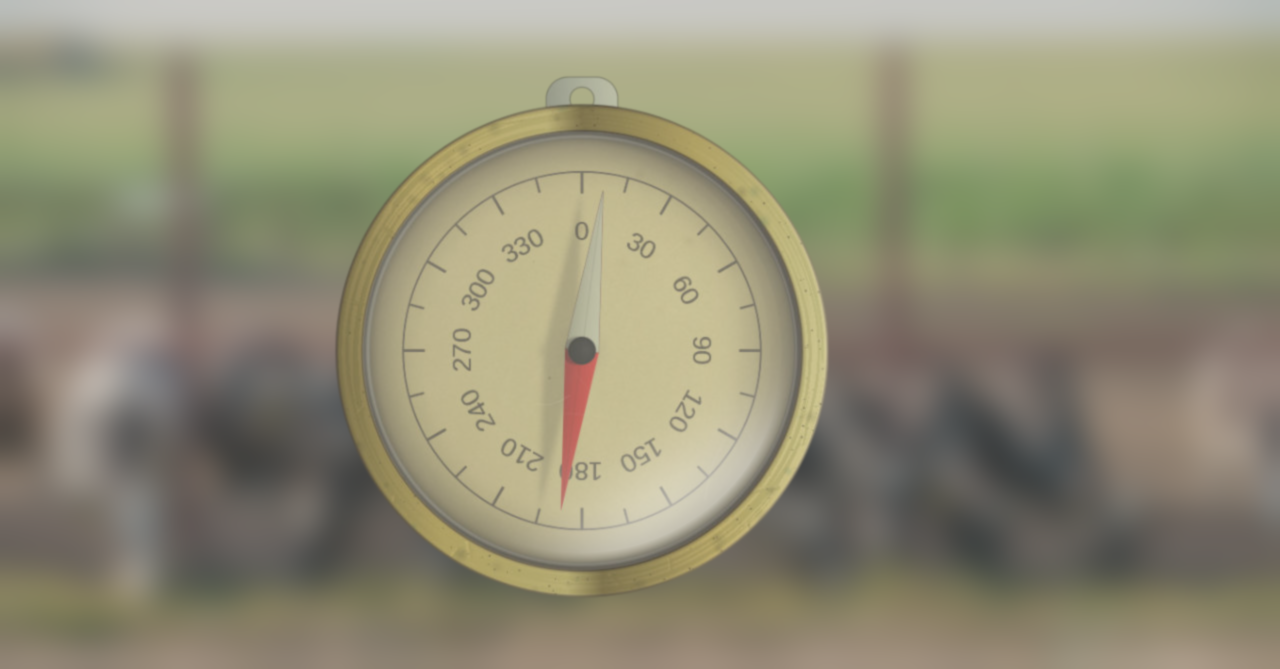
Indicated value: 187.5 °
